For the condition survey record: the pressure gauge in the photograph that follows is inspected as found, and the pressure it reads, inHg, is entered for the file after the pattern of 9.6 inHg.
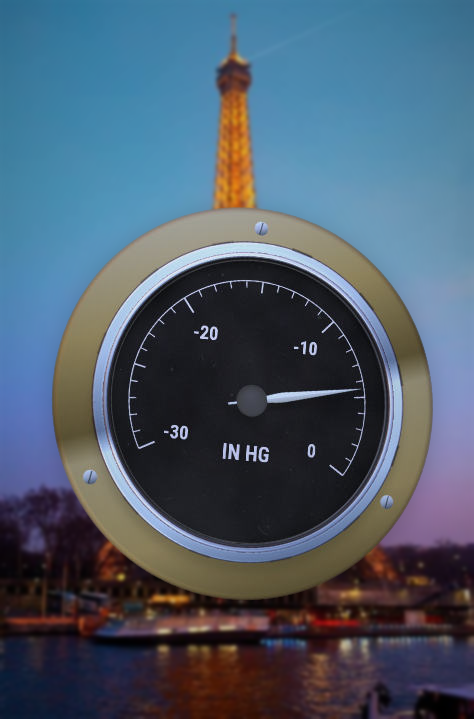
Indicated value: -5.5 inHg
